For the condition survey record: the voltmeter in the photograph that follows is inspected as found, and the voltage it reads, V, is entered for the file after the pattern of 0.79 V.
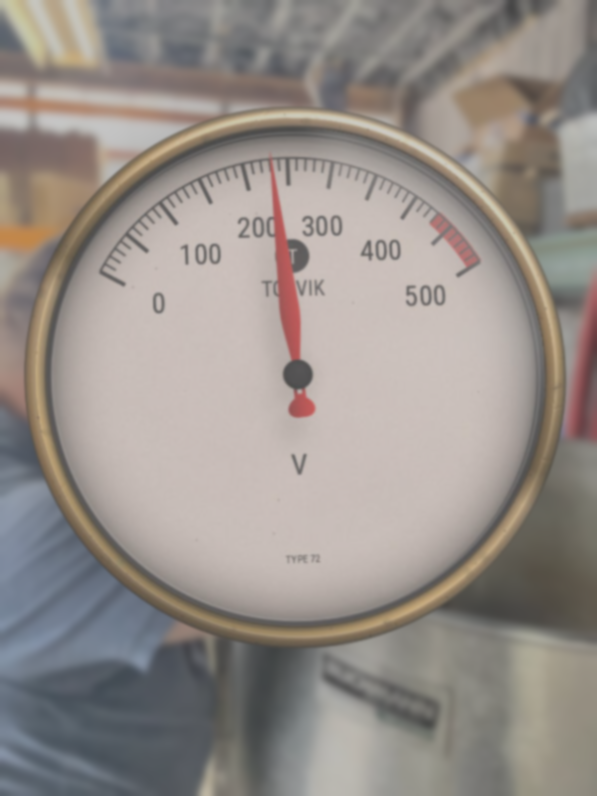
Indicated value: 230 V
